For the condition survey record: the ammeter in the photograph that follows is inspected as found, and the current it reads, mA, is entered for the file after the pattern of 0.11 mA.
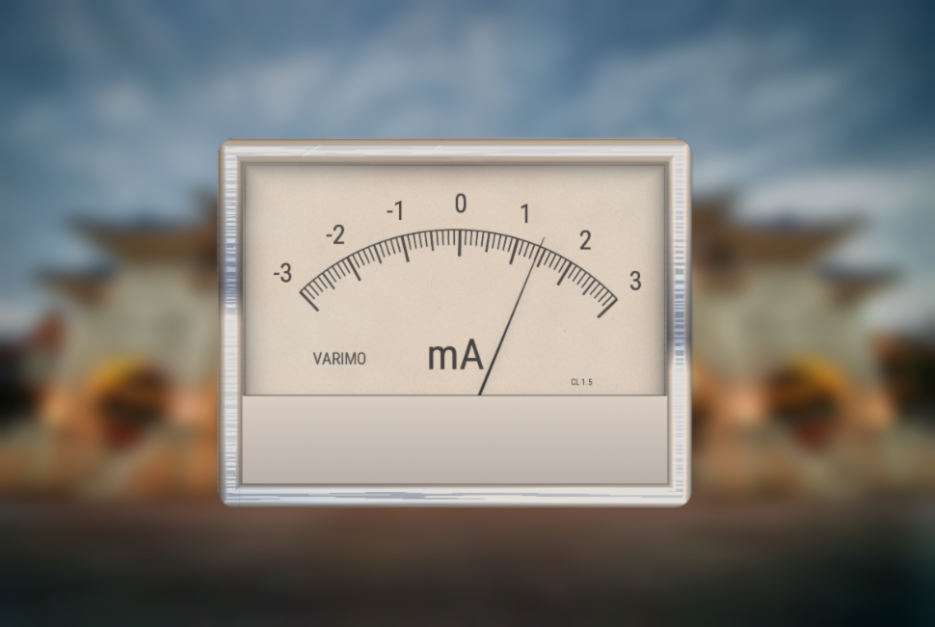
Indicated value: 1.4 mA
